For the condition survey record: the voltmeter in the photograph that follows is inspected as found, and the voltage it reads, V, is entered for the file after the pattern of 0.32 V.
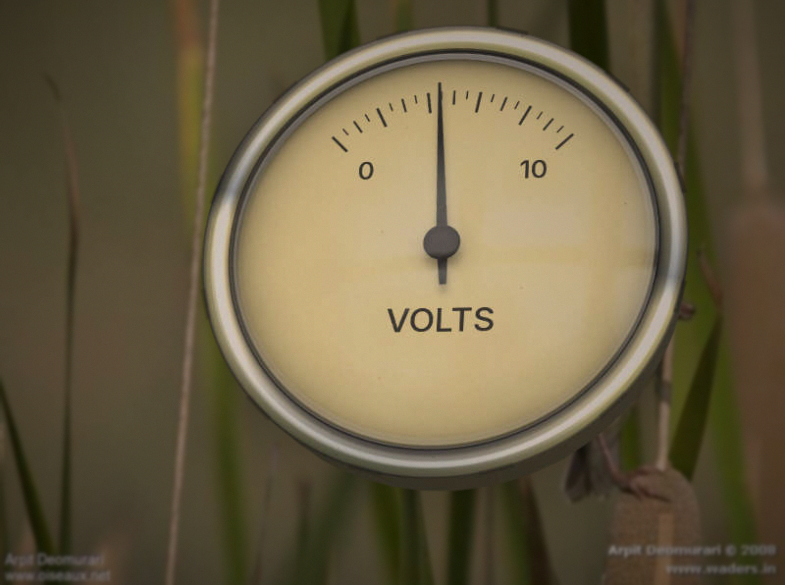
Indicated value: 4.5 V
